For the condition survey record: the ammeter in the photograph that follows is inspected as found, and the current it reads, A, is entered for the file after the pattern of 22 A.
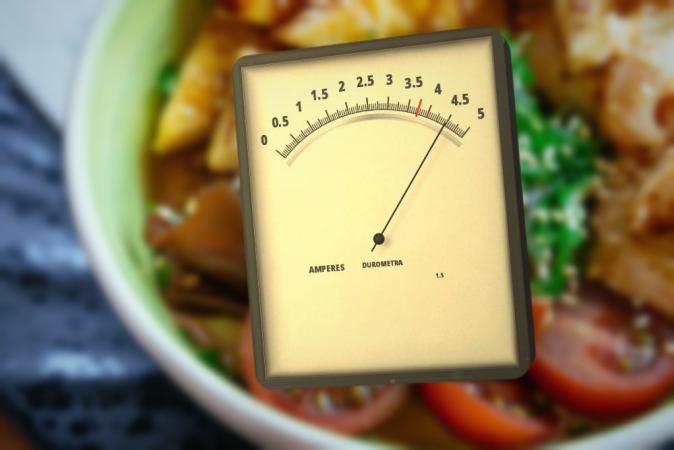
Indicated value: 4.5 A
